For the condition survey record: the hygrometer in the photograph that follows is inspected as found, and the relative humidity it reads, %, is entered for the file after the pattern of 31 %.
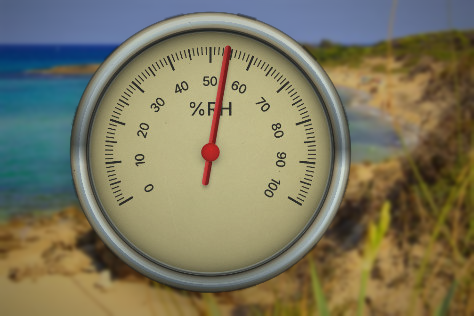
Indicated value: 54 %
